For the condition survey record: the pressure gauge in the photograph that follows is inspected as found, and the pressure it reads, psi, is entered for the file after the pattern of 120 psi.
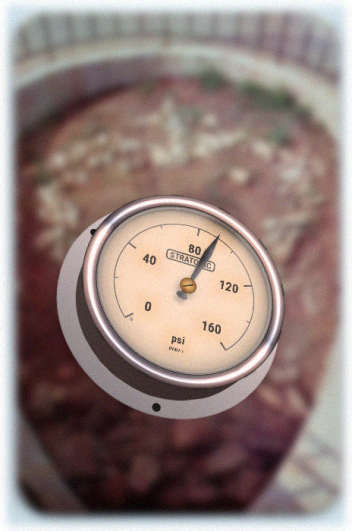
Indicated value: 90 psi
